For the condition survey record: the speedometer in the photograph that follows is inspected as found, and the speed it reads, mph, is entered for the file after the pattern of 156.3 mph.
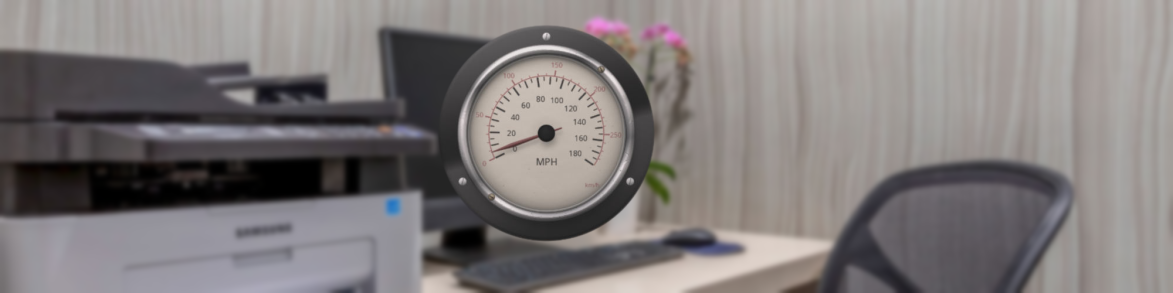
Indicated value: 5 mph
